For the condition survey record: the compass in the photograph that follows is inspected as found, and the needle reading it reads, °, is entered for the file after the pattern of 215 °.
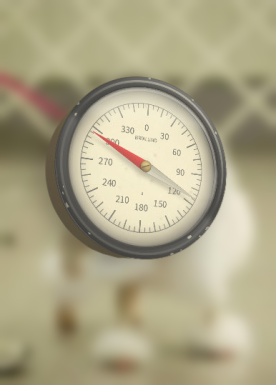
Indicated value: 295 °
